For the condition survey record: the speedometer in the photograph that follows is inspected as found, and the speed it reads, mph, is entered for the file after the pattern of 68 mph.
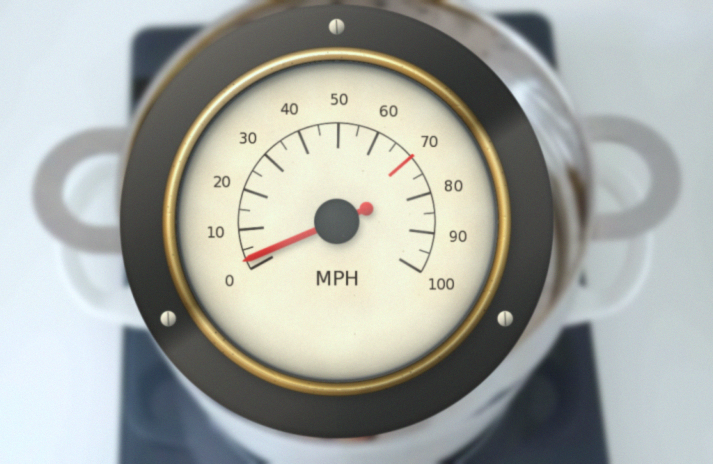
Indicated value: 2.5 mph
